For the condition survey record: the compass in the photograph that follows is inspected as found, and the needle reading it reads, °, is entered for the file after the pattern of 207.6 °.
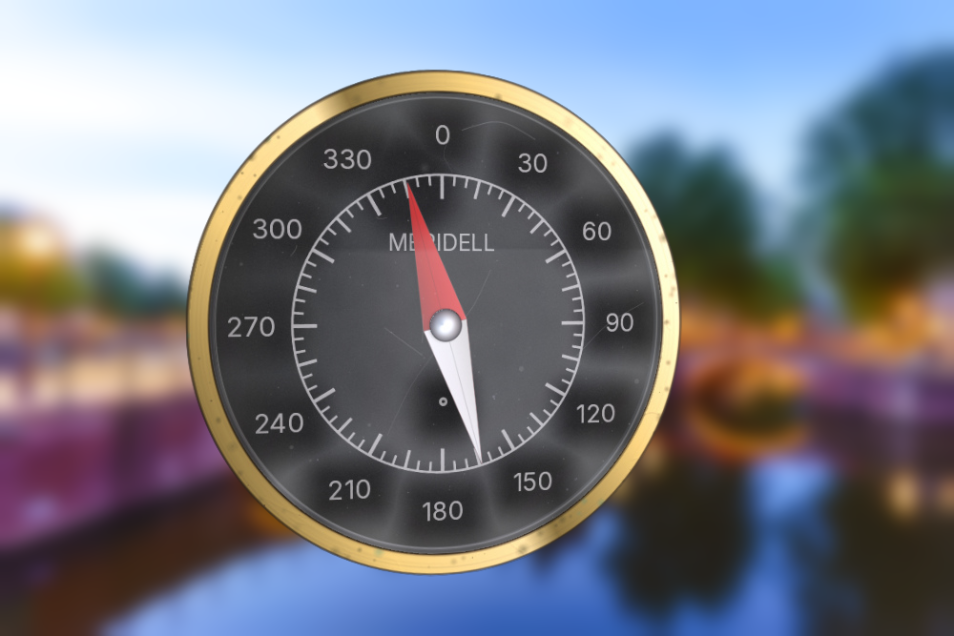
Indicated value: 345 °
